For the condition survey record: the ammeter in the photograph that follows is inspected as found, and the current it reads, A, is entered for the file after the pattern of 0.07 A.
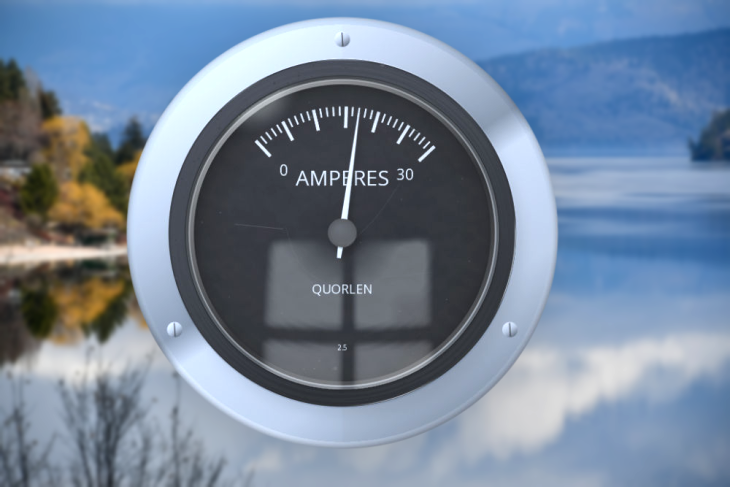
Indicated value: 17 A
